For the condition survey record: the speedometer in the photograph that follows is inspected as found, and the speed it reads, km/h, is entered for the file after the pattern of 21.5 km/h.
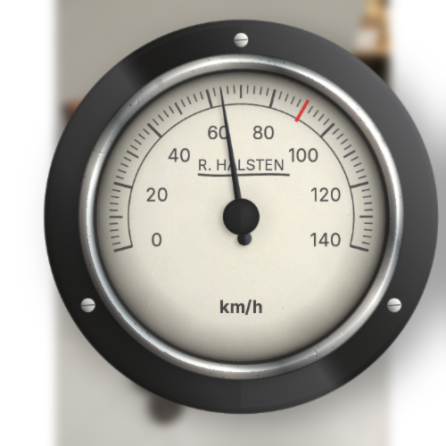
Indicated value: 64 km/h
